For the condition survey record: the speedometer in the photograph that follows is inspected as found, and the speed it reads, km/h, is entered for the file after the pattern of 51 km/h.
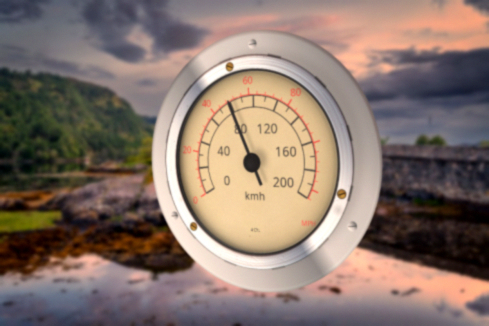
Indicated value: 80 km/h
